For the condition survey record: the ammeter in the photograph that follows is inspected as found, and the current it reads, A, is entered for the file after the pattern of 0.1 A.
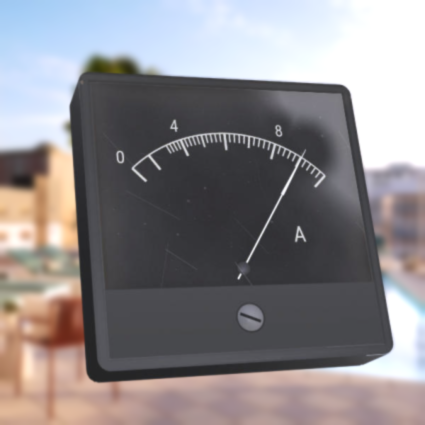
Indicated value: 9 A
